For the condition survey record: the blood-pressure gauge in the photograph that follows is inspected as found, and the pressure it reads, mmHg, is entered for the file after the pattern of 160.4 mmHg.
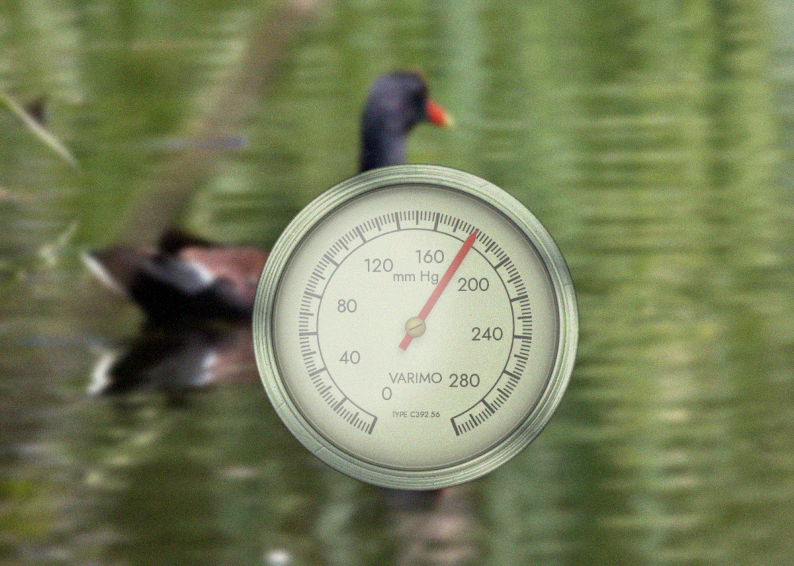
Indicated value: 180 mmHg
